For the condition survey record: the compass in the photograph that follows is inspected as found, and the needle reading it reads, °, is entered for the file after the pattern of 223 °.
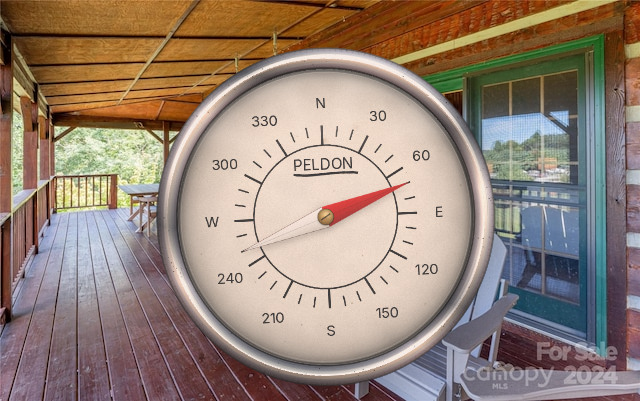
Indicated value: 70 °
